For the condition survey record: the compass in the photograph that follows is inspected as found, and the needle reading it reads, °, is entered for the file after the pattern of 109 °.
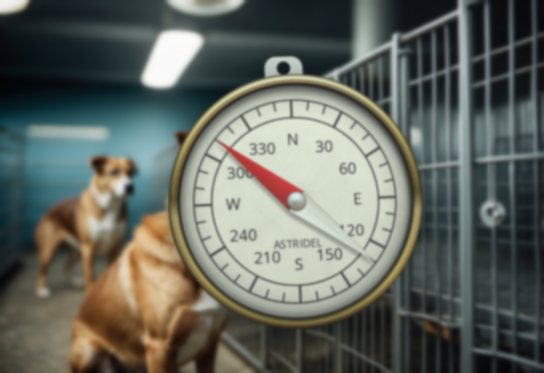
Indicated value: 310 °
